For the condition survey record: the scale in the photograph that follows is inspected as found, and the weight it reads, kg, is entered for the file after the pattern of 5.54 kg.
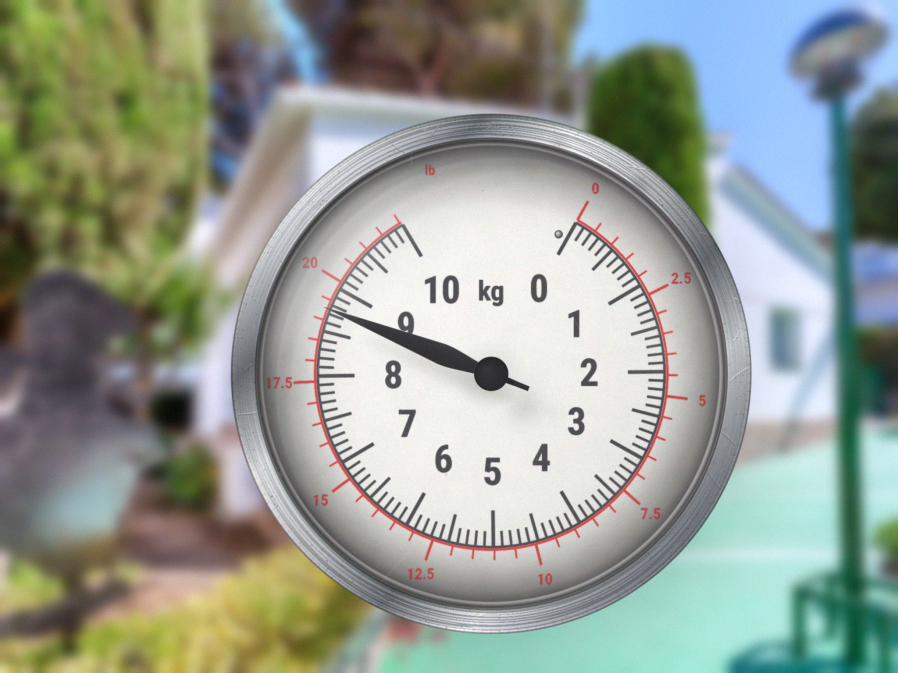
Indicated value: 8.75 kg
